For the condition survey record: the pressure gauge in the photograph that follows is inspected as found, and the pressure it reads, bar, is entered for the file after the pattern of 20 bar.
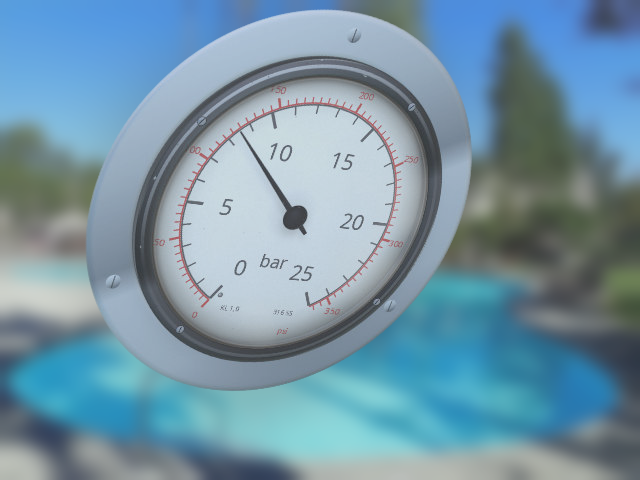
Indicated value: 8.5 bar
